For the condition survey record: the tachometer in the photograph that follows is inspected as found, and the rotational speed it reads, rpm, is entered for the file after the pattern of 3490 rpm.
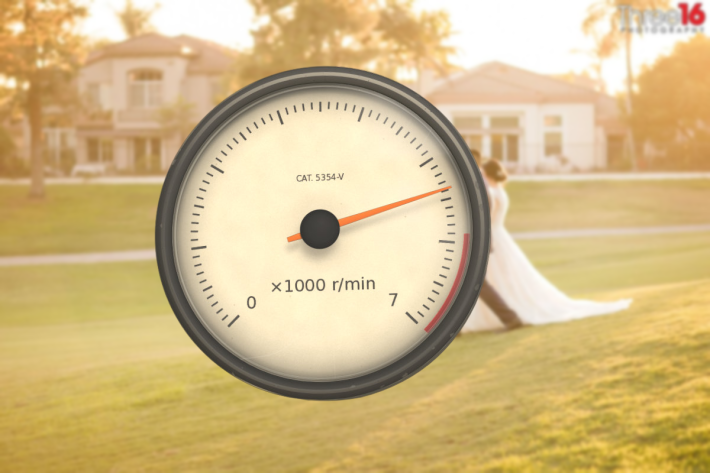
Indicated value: 5400 rpm
